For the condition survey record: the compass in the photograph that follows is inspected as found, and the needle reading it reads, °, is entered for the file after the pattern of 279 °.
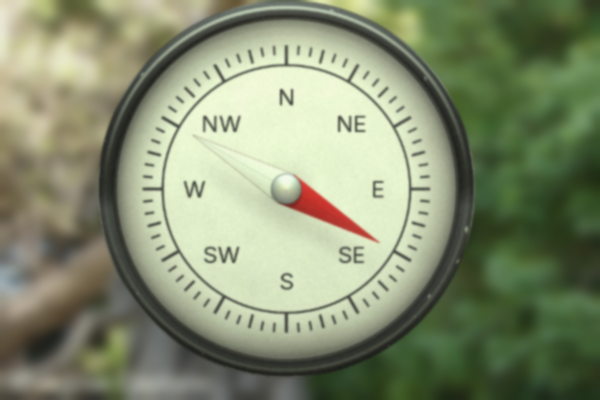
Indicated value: 120 °
